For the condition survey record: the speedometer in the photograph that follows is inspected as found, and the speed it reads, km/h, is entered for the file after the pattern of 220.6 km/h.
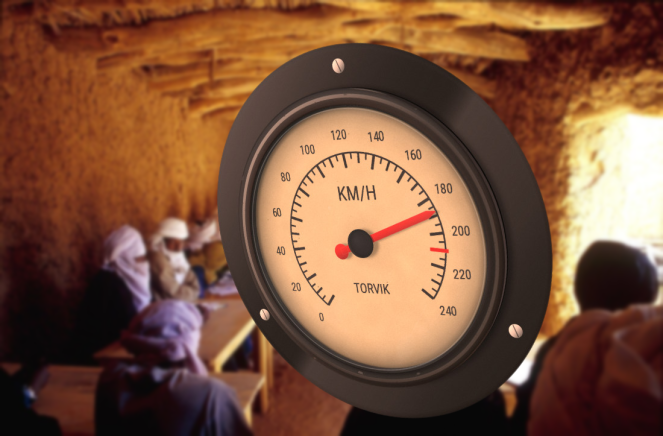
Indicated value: 187.5 km/h
